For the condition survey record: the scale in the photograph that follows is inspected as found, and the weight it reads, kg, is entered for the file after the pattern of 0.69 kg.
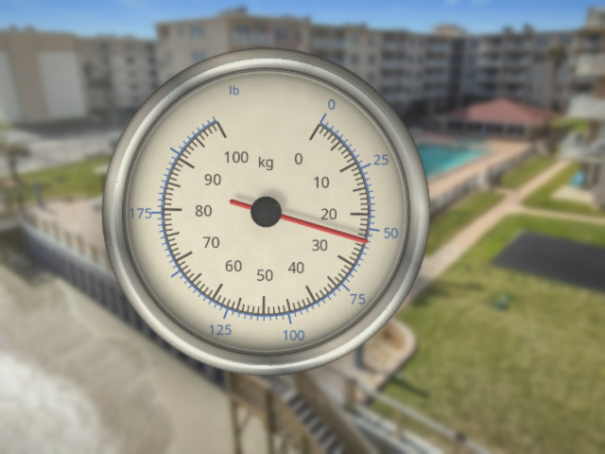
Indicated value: 25 kg
